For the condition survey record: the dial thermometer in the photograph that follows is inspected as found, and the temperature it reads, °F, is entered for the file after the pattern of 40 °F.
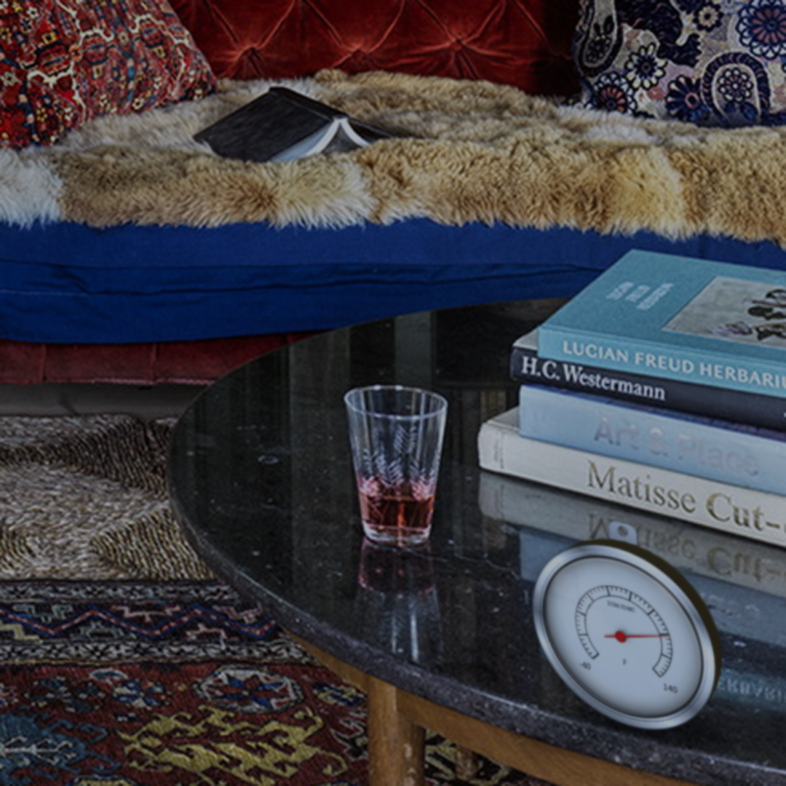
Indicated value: 100 °F
